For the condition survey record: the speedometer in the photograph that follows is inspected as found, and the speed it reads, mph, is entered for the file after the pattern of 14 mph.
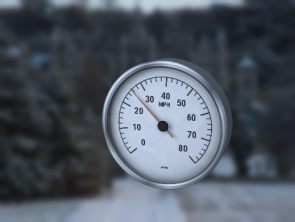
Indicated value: 26 mph
